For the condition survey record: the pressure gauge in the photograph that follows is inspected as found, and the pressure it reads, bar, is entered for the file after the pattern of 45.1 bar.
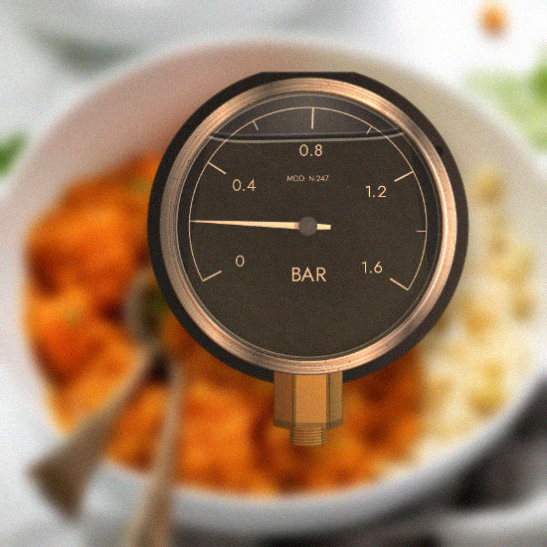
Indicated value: 0.2 bar
